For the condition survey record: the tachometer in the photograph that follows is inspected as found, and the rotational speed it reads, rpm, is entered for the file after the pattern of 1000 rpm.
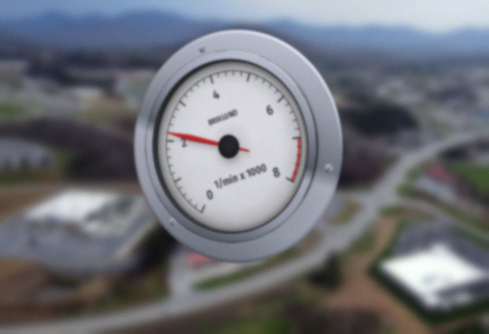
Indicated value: 2200 rpm
